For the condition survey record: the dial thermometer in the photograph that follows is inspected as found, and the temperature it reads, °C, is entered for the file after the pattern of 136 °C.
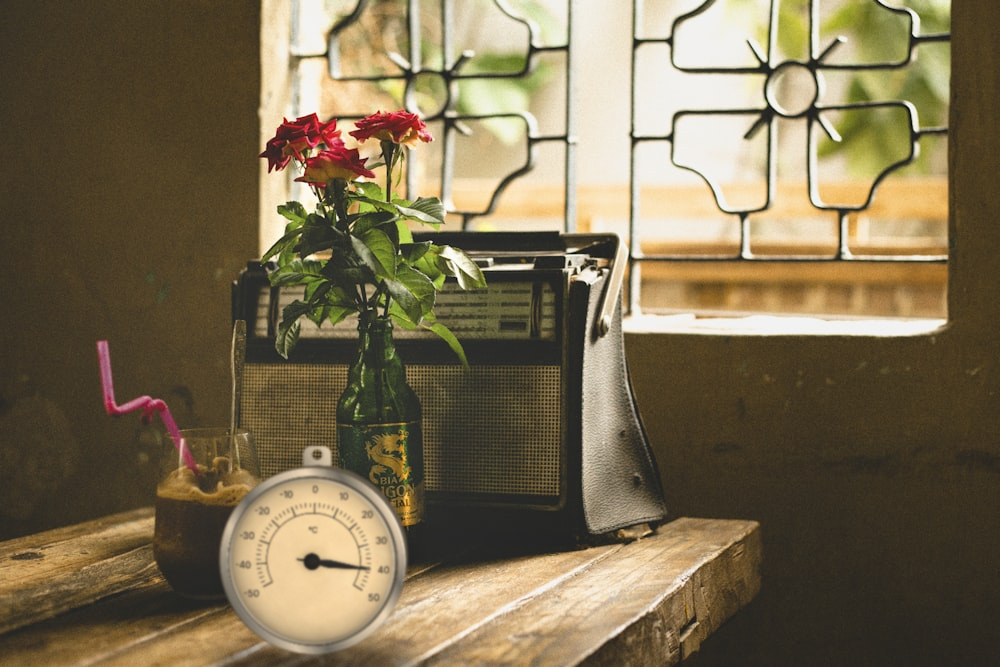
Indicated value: 40 °C
